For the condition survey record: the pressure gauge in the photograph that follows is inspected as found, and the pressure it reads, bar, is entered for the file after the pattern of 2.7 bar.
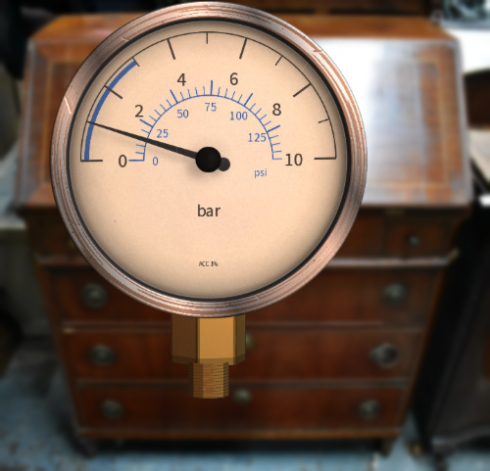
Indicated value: 1 bar
